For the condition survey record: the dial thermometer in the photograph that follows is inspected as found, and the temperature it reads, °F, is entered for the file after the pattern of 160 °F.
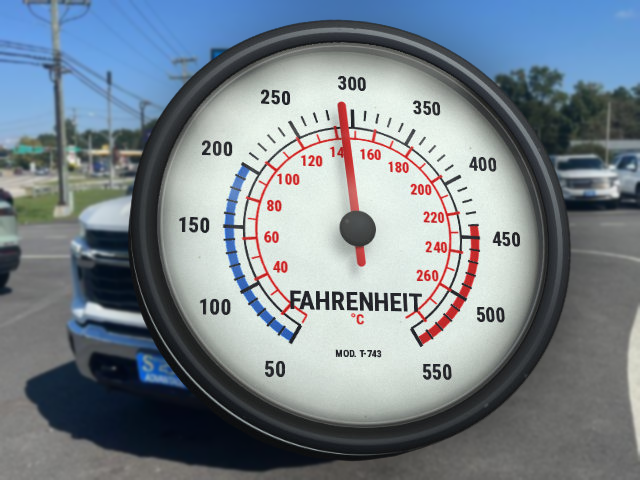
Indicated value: 290 °F
